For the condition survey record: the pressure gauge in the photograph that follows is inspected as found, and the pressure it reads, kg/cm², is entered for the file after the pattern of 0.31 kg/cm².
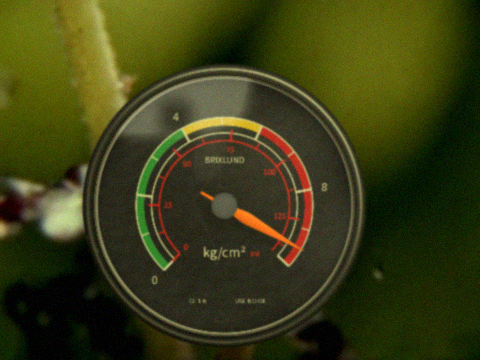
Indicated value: 9.5 kg/cm²
